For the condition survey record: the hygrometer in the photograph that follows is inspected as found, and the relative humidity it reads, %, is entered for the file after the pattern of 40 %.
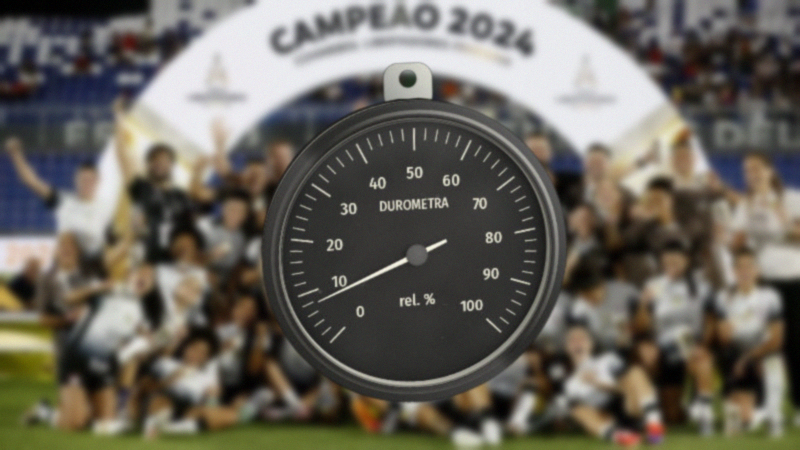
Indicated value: 8 %
